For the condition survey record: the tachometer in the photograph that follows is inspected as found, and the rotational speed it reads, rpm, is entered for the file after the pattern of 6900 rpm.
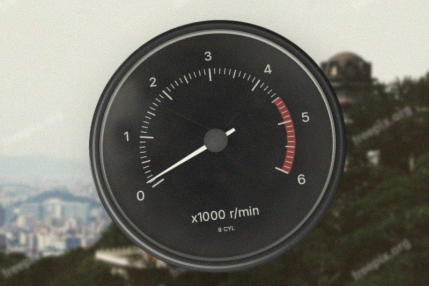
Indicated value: 100 rpm
